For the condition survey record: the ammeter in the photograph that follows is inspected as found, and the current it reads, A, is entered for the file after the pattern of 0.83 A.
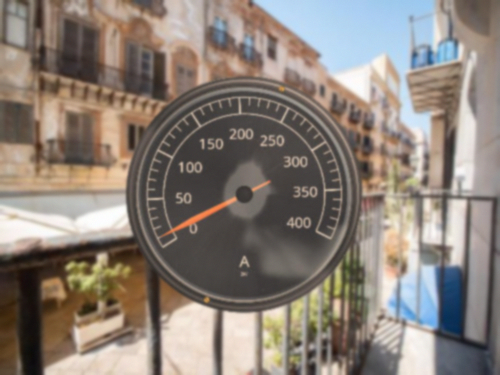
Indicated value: 10 A
